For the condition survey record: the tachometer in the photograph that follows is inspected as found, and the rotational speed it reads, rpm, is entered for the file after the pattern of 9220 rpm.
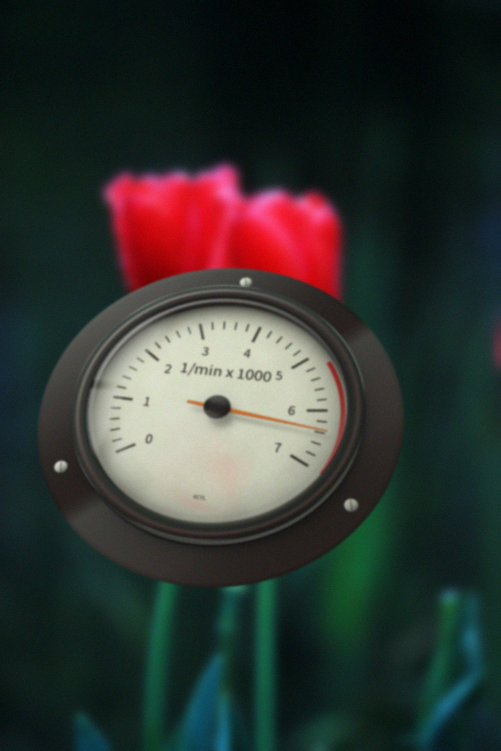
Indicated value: 6400 rpm
